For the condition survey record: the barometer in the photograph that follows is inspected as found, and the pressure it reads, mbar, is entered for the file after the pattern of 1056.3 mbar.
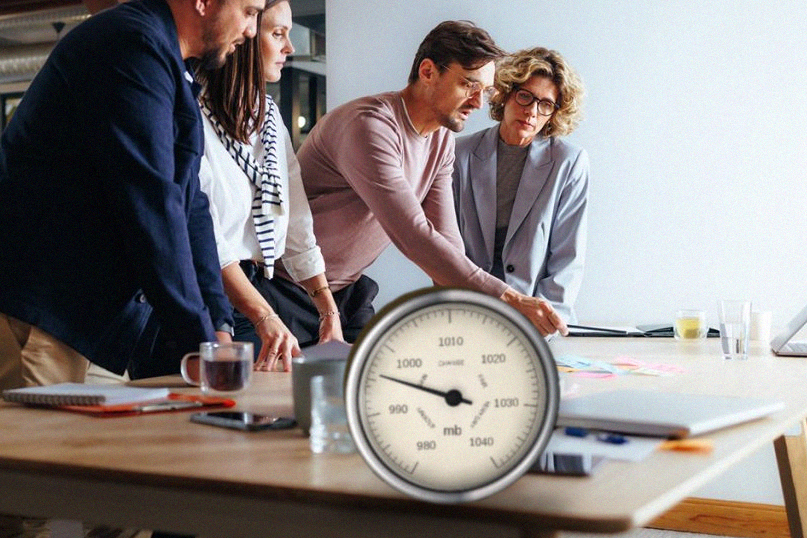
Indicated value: 996 mbar
